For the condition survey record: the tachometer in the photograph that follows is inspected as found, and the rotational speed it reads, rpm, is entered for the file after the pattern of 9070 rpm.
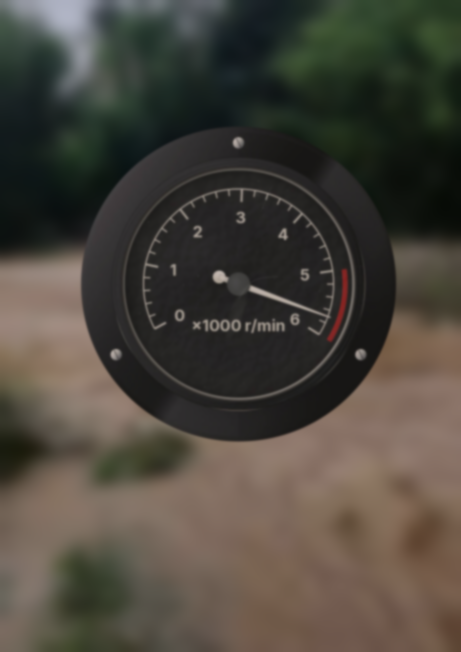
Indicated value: 5700 rpm
